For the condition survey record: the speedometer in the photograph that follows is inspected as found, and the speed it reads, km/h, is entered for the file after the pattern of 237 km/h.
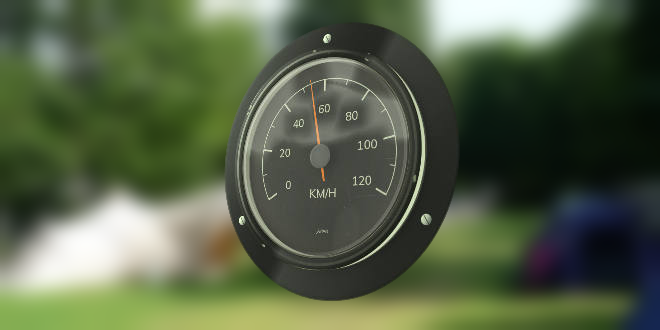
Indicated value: 55 km/h
